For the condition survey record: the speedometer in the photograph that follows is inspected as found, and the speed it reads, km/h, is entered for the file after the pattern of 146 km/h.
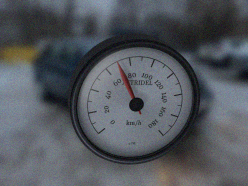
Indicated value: 70 km/h
